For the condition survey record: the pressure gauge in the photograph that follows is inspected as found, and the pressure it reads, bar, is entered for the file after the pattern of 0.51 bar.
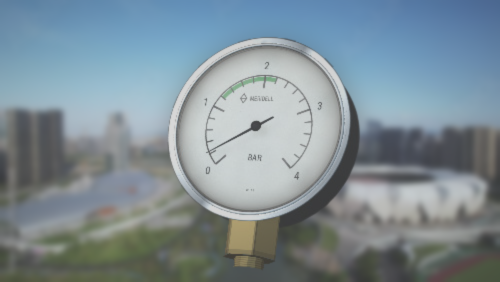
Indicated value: 0.2 bar
